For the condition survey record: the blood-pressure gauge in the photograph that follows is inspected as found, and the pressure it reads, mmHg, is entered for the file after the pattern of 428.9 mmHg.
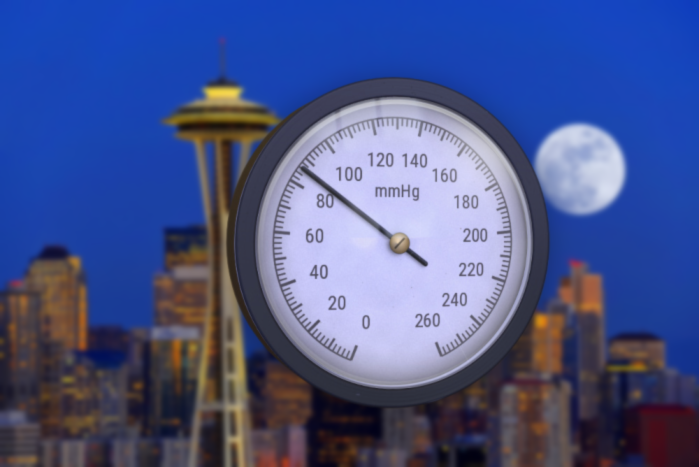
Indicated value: 86 mmHg
